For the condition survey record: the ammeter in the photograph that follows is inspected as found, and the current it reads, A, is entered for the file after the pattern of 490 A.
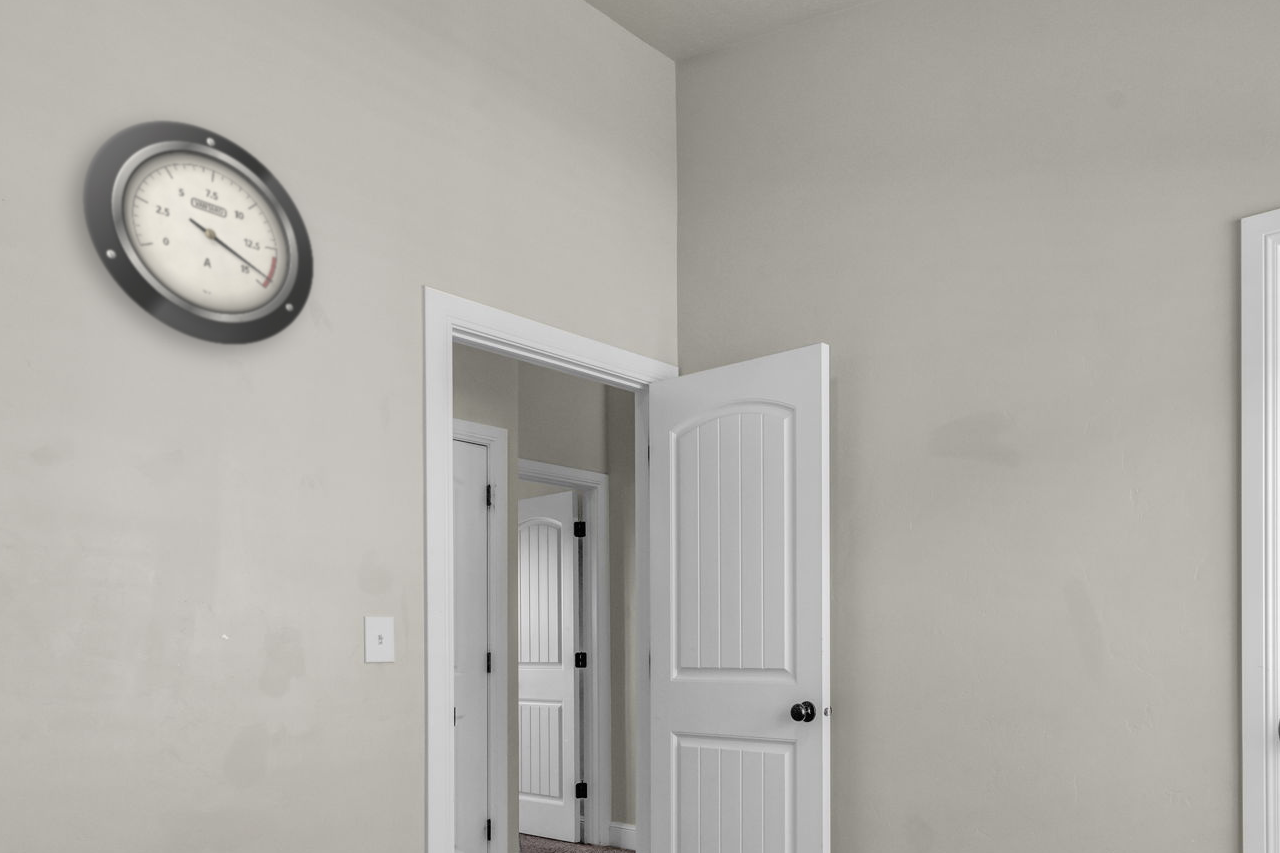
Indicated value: 14.5 A
